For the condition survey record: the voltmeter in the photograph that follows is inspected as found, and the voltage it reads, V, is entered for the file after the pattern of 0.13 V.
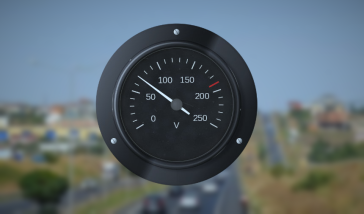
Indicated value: 70 V
